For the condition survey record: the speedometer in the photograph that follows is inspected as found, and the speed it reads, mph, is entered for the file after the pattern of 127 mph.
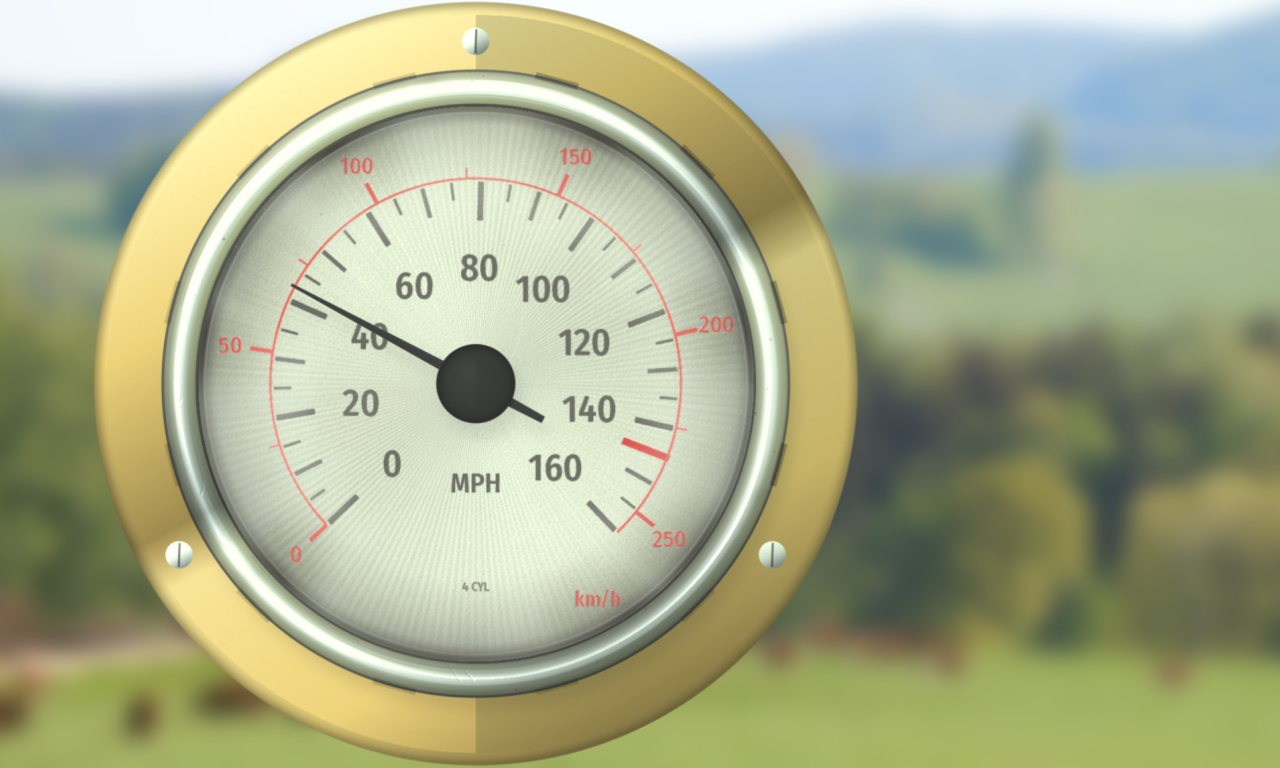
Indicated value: 42.5 mph
